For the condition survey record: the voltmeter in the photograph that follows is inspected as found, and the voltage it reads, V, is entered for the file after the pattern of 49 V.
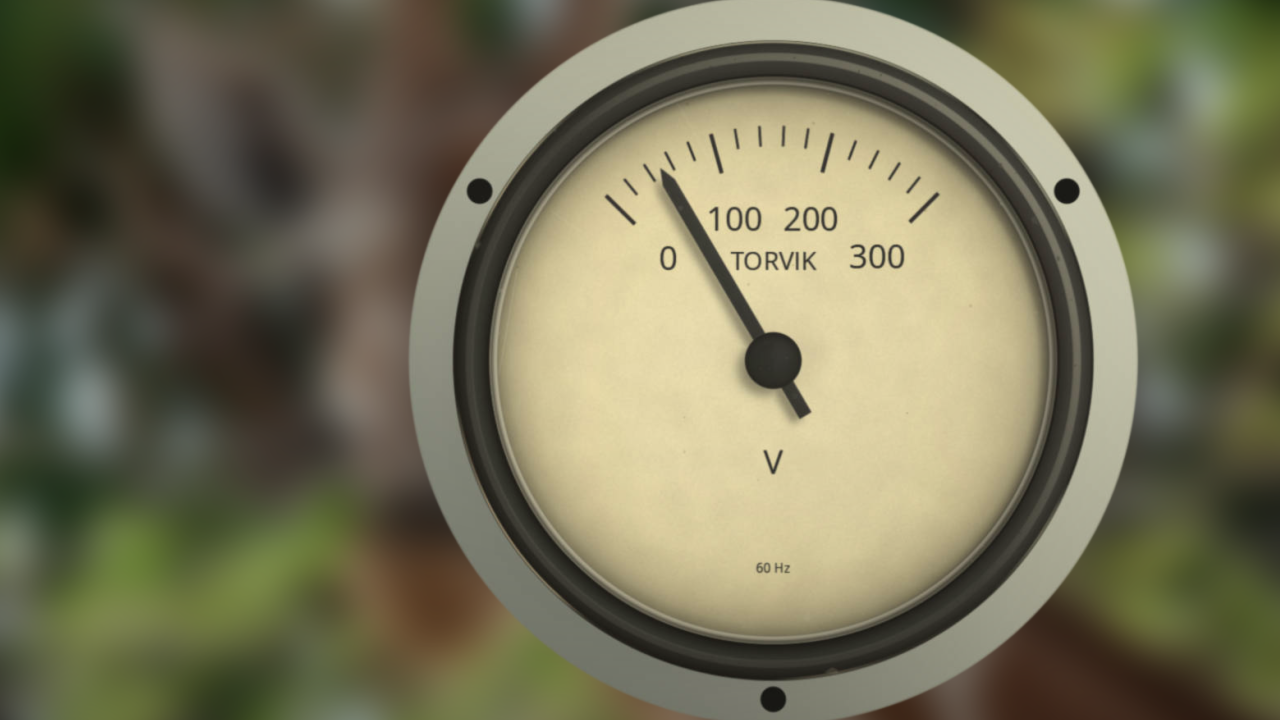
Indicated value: 50 V
